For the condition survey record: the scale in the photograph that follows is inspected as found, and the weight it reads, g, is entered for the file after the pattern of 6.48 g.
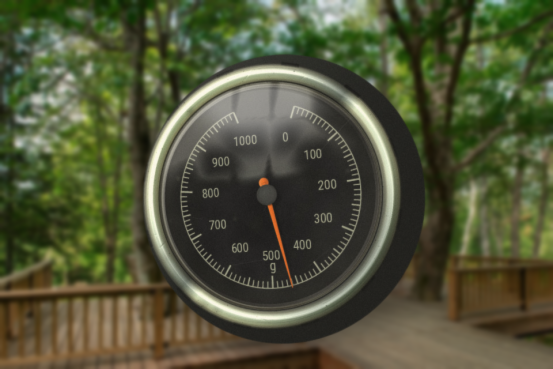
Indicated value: 460 g
